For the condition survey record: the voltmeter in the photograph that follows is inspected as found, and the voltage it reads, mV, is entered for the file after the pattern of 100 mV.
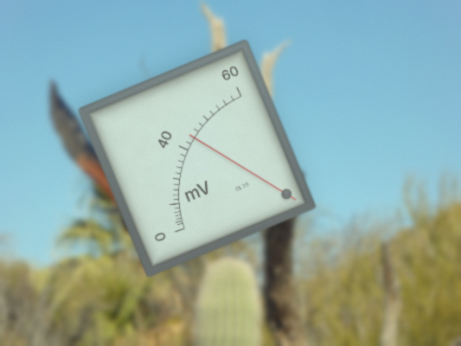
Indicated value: 44 mV
